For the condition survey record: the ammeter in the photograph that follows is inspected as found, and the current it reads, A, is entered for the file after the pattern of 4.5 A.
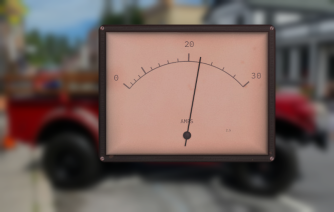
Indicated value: 22 A
